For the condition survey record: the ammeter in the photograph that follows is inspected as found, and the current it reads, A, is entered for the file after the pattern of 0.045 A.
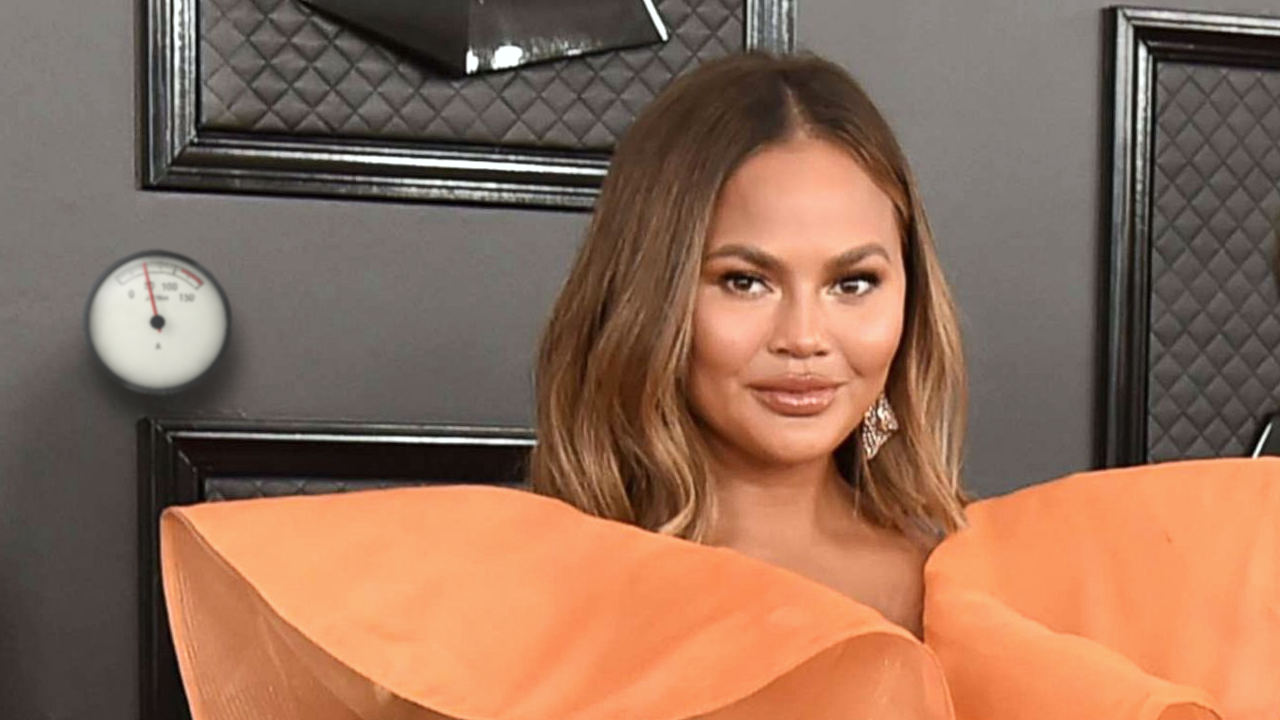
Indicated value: 50 A
